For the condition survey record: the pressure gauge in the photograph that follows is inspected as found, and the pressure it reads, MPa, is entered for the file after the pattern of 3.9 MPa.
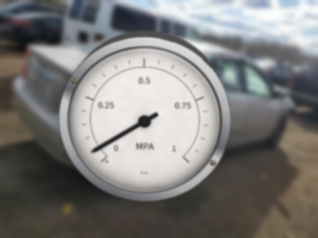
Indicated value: 0.05 MPa
